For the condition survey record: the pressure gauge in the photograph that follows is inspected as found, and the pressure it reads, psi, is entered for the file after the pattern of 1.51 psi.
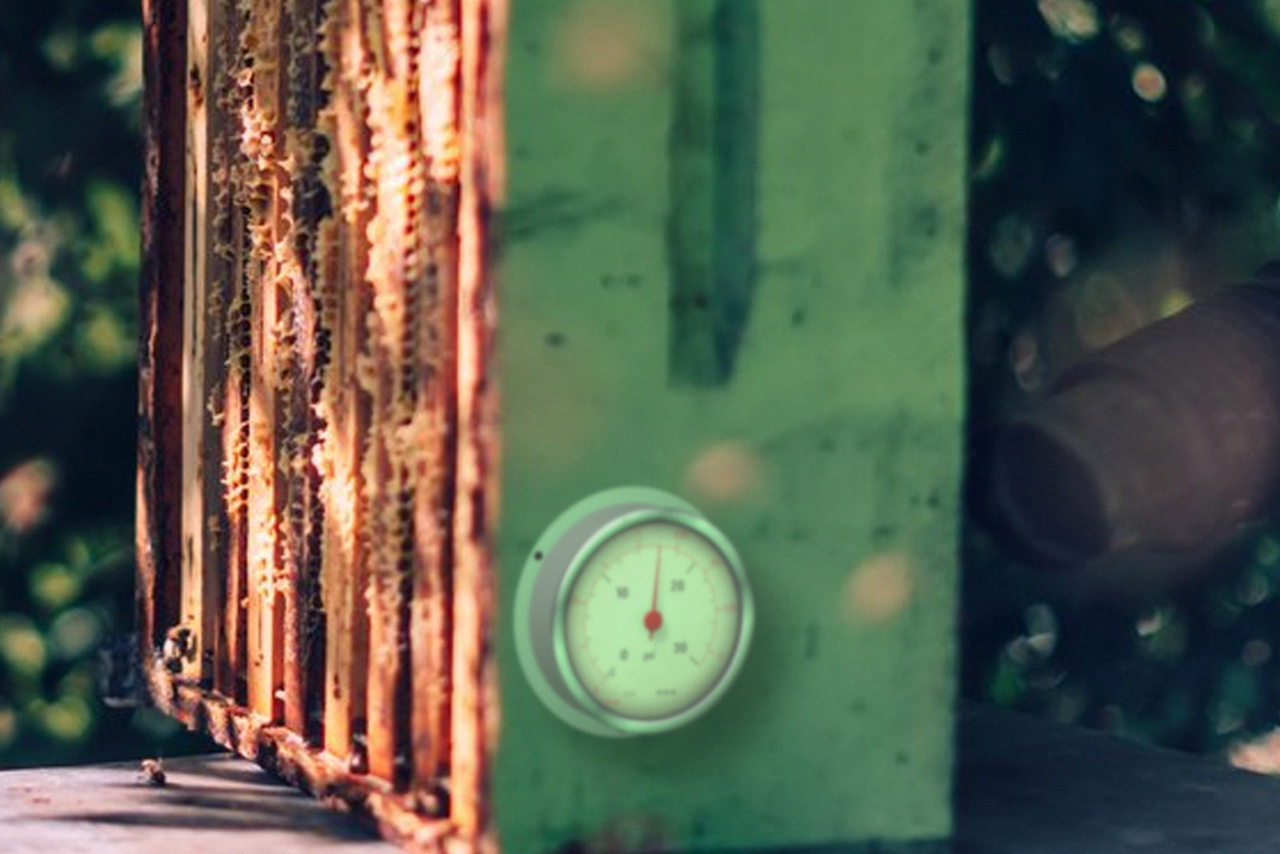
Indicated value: 16 psi
